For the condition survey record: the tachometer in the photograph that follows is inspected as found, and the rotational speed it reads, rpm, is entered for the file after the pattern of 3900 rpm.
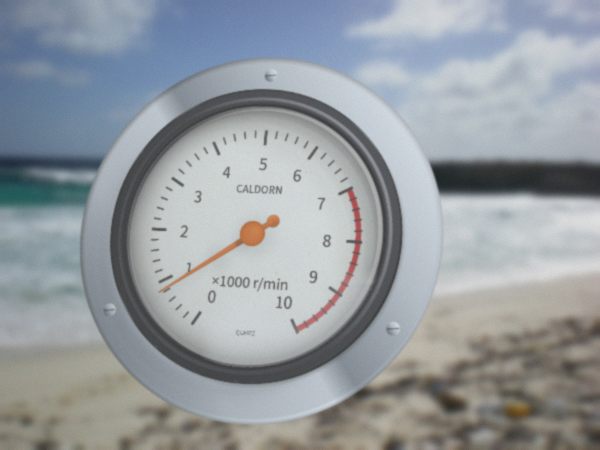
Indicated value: 800 rpm
